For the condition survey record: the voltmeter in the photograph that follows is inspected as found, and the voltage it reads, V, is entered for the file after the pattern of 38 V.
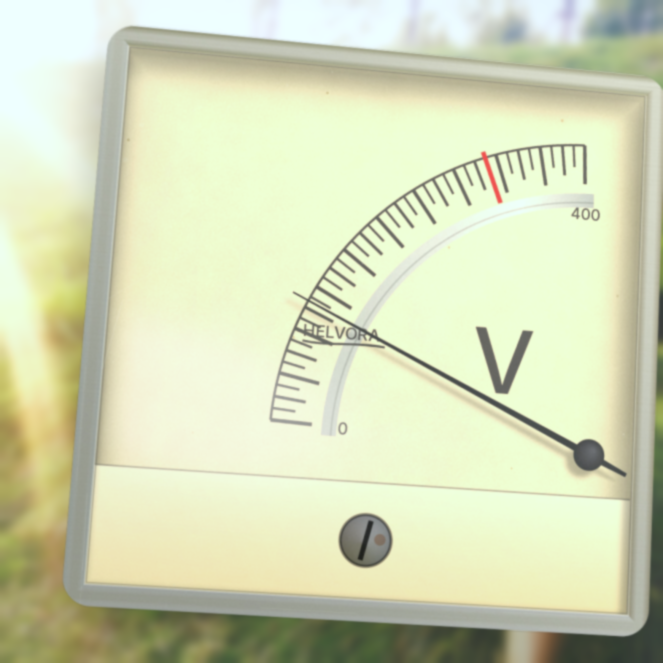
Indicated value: 105 V
